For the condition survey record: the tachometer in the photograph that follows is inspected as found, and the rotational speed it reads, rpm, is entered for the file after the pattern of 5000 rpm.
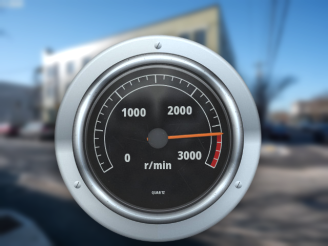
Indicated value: 2600 rpm
